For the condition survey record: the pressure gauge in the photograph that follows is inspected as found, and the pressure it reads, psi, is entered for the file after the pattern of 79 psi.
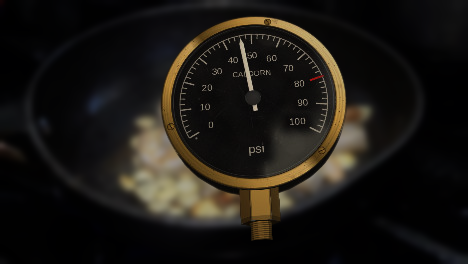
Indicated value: 46 psi
